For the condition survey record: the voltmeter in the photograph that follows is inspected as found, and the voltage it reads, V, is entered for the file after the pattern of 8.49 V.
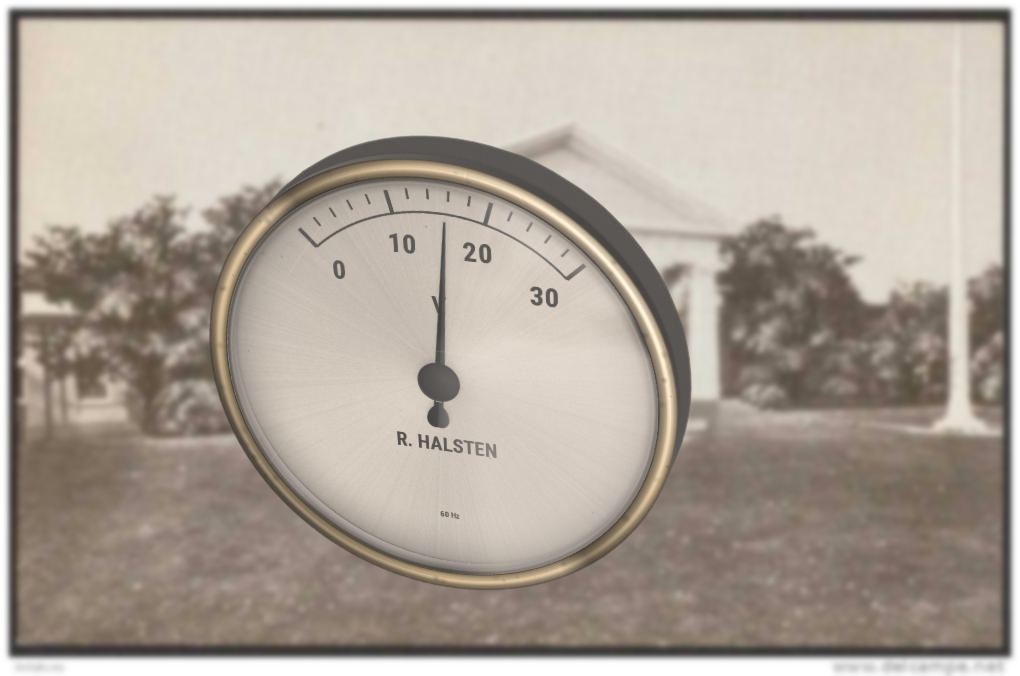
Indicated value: 16 V
